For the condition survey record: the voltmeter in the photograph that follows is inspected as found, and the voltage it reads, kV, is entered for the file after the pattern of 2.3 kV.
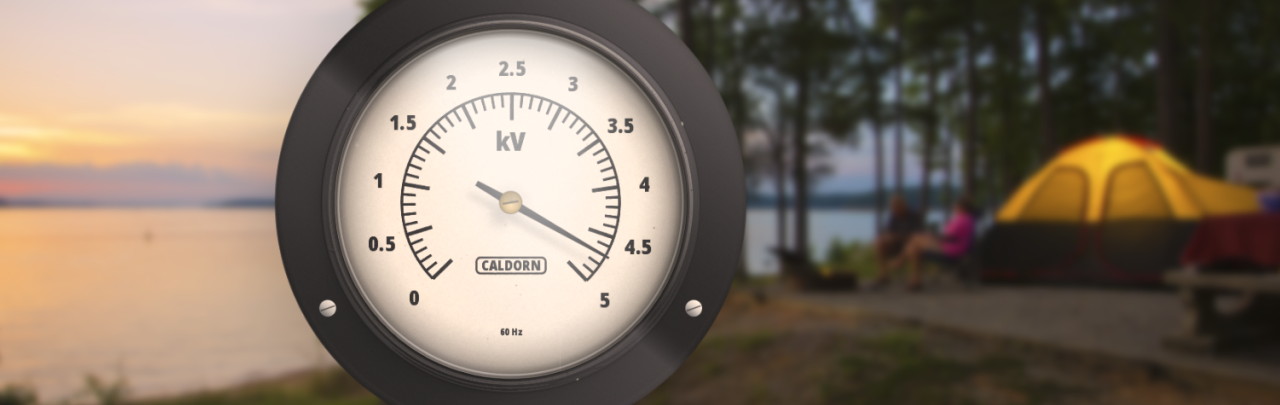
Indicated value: 4.7 kV
